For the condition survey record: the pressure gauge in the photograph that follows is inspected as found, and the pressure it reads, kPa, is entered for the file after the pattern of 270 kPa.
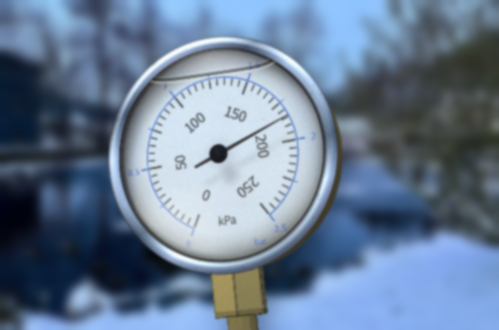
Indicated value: 185 kPa
